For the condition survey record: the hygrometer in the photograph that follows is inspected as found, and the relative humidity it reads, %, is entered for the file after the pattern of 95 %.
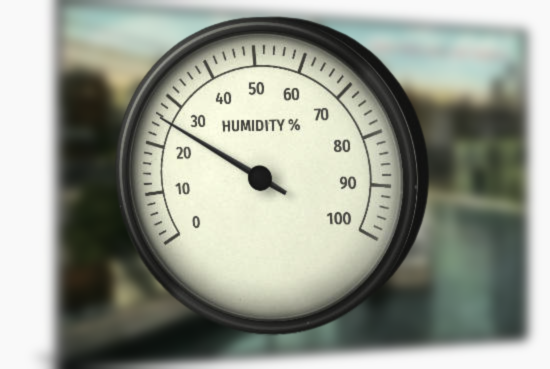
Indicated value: 26 %
